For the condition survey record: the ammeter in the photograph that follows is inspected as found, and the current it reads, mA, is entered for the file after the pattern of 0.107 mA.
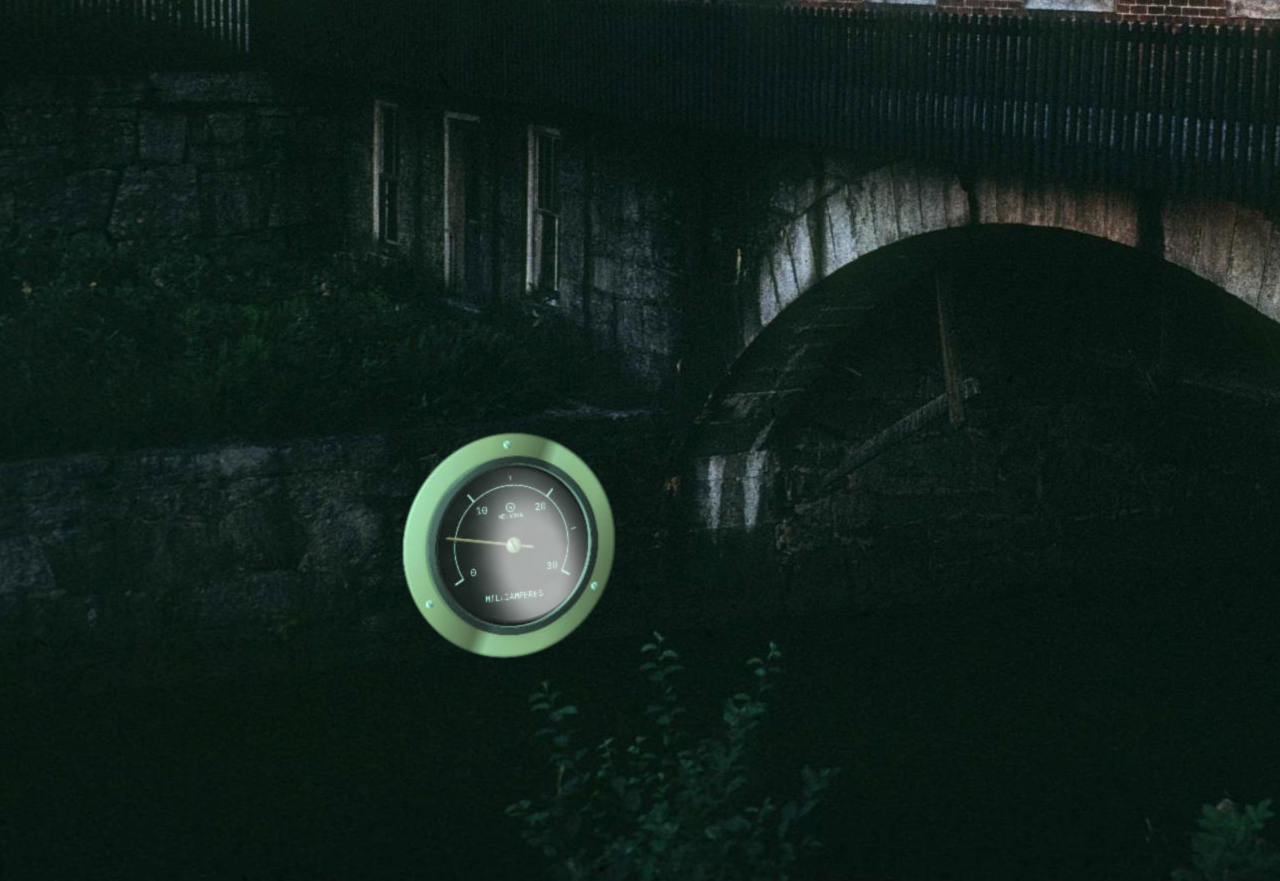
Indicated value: 5 mA
